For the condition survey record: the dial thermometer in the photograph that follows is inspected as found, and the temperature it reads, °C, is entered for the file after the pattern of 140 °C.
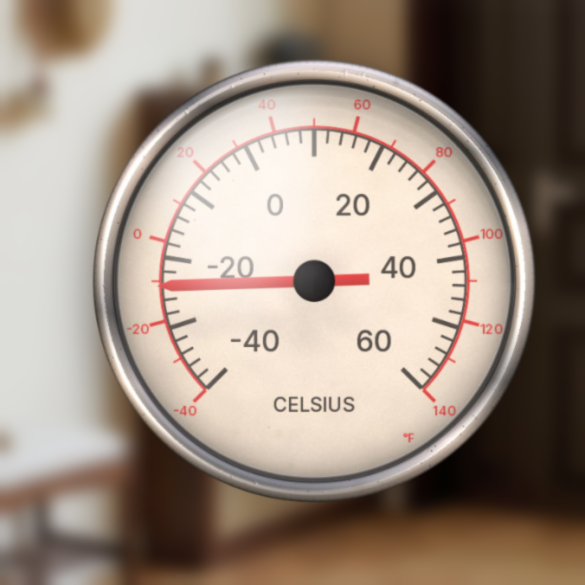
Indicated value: -24 °C
